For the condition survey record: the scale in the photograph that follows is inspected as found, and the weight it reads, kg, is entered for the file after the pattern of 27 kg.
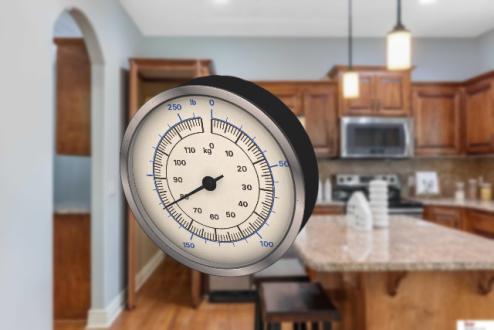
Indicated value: 80 kg
